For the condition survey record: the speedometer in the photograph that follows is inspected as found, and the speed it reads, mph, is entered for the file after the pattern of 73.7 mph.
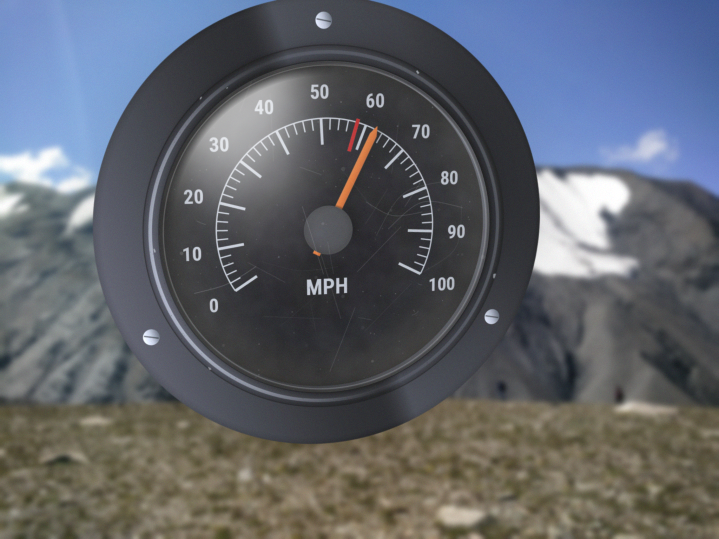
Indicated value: 62 mph
